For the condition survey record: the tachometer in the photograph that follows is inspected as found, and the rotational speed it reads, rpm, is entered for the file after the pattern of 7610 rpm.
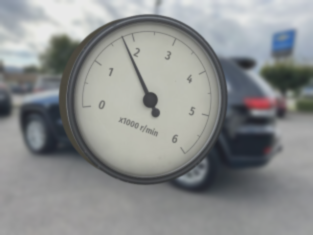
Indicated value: 1750 rpm
